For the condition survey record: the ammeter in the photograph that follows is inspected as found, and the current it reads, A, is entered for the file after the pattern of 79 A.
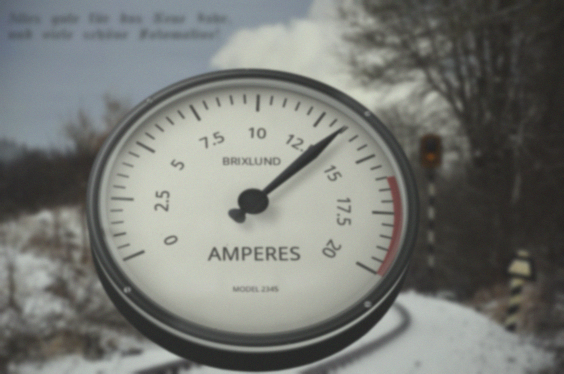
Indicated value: 13.5 A
